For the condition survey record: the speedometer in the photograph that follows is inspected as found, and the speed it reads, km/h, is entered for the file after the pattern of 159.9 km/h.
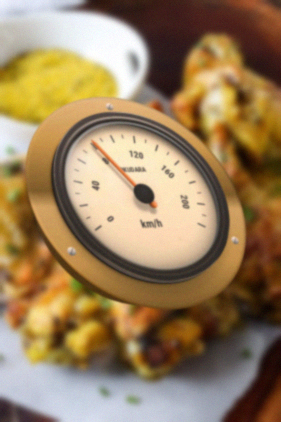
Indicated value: 80 km/h
